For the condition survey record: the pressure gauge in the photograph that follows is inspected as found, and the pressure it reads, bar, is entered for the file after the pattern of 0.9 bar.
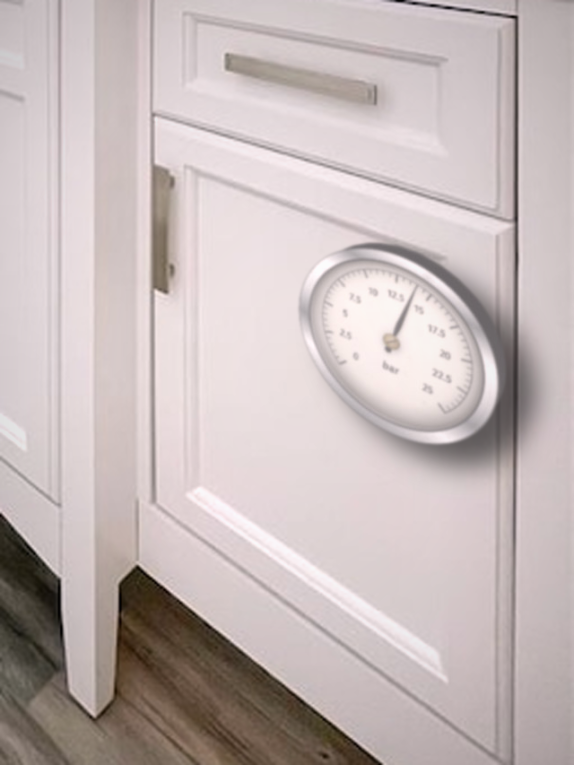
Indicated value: 14 bar
